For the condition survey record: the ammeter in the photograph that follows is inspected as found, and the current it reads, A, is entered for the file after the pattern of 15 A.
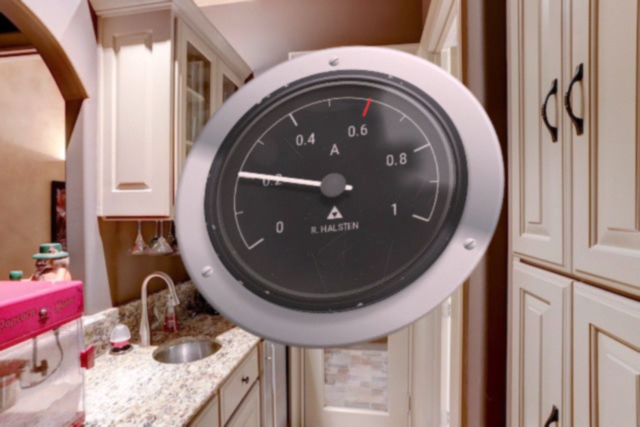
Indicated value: 0.2 A
